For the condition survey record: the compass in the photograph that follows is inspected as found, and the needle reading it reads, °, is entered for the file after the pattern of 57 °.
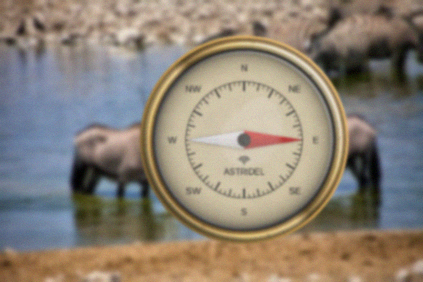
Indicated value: 90 °
